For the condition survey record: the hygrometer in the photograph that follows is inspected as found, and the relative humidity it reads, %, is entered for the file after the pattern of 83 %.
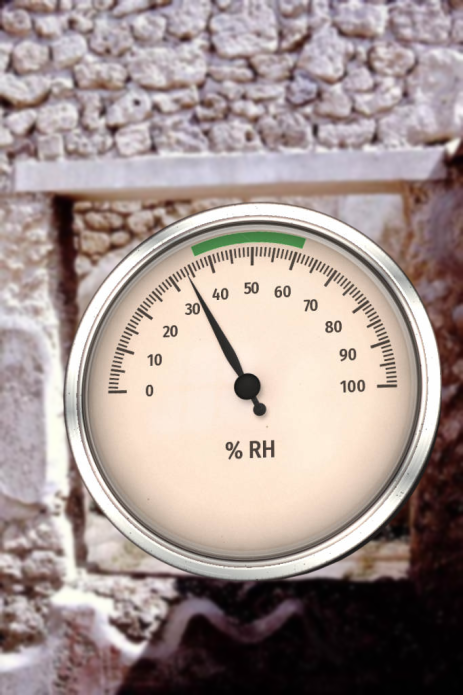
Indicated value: 34 %
